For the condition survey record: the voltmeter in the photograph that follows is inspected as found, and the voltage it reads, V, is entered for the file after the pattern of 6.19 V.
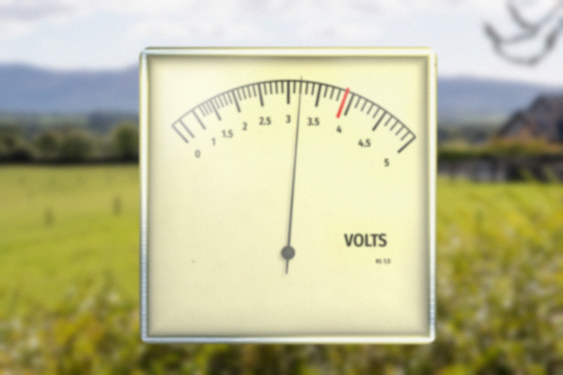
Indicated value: 3.2 V
